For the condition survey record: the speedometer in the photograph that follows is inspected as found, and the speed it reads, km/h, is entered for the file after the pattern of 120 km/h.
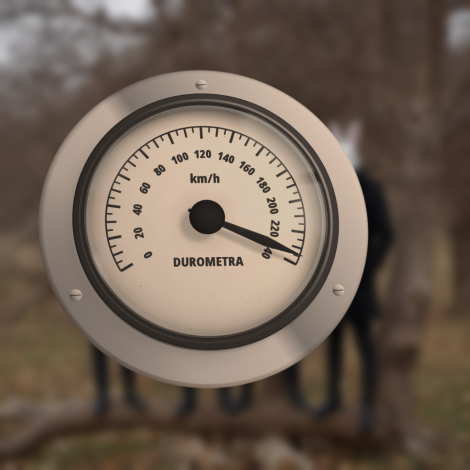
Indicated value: 235 km/h
